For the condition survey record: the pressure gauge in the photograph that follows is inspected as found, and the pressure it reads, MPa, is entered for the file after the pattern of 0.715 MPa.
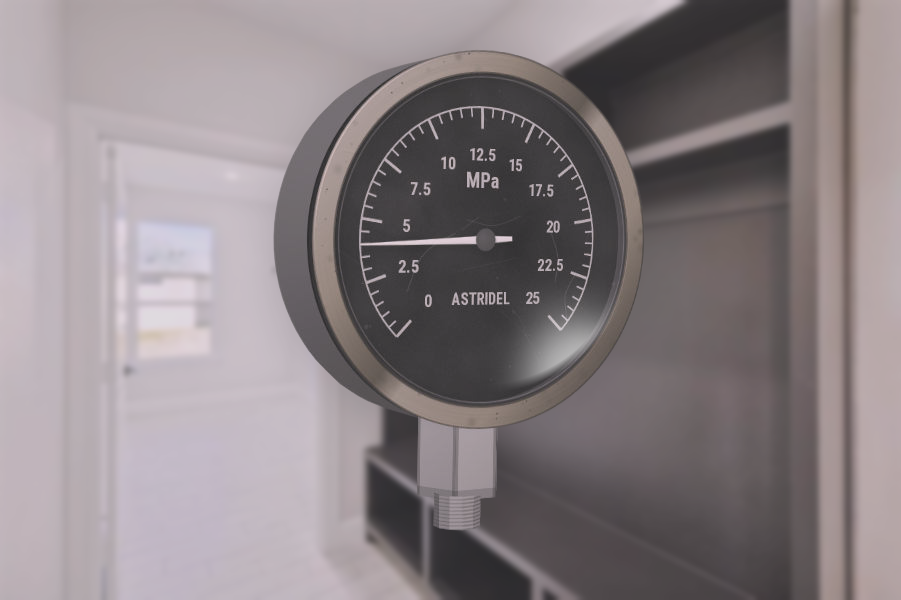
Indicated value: 4 MPa
